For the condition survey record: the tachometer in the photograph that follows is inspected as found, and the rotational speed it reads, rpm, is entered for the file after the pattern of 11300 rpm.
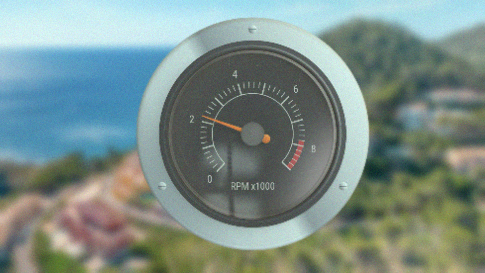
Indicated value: 2200 rpm
